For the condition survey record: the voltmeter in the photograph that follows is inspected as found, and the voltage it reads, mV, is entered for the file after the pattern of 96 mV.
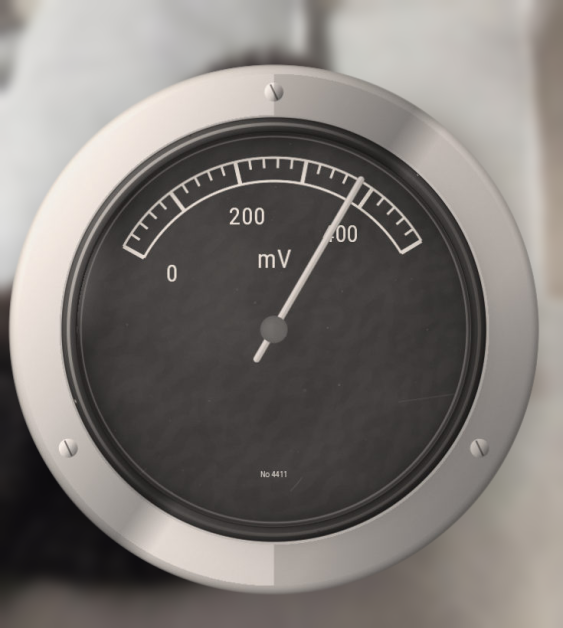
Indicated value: 380 mV
